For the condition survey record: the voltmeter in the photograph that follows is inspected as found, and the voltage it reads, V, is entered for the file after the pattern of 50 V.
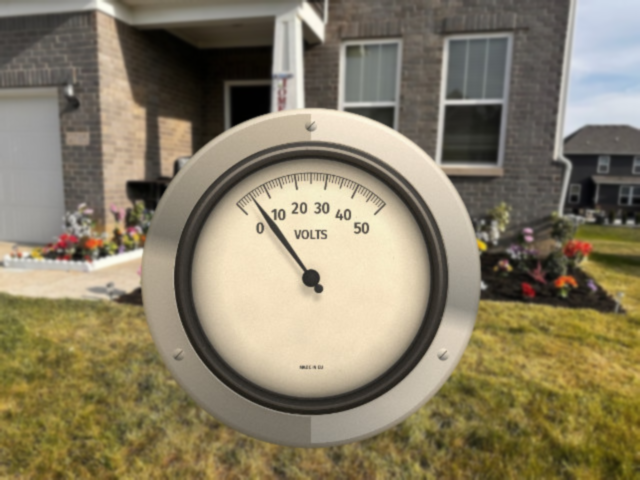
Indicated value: 5 V
